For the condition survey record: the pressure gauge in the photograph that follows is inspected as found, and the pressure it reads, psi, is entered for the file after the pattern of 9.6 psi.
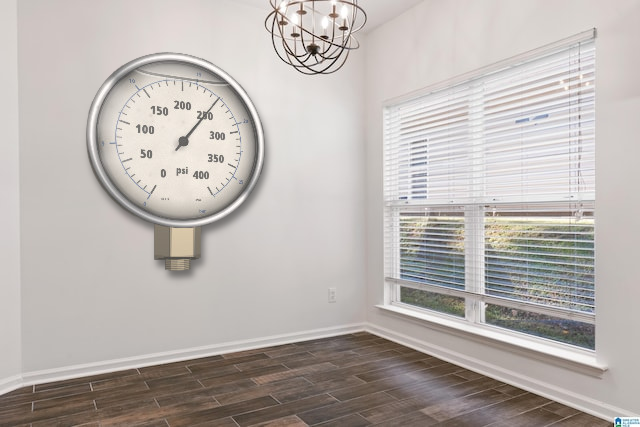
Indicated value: 250 psi
